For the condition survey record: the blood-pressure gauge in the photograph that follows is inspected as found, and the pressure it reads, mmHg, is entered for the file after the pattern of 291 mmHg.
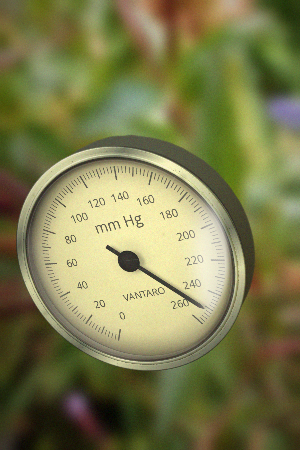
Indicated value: 250 mmHg
